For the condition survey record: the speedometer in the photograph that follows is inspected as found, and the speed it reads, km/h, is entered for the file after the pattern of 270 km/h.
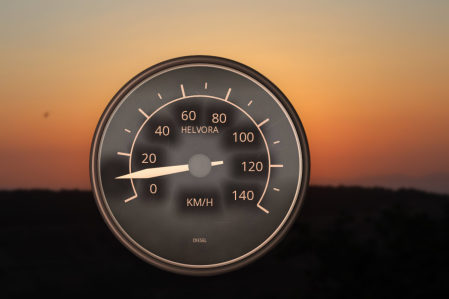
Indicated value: 10 km/h
